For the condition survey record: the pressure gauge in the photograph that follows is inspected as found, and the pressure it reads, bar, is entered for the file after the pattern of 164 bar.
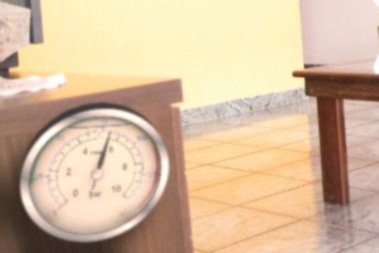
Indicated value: 5.5 bar
